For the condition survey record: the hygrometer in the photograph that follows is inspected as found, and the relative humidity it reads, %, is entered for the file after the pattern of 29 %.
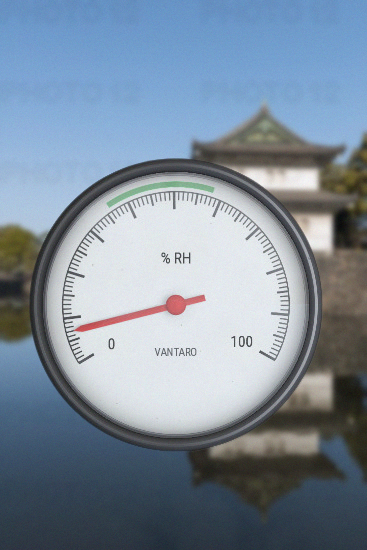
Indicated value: 7 %
